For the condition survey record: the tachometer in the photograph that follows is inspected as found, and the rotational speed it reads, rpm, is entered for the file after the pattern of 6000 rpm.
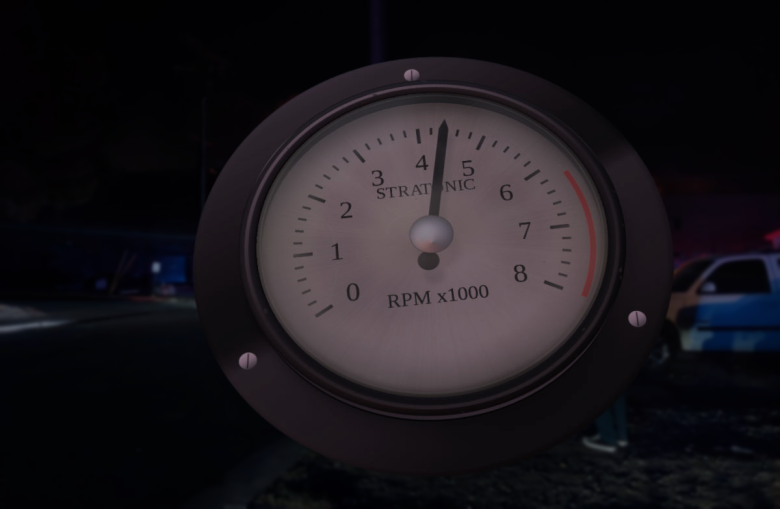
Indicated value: 4400 rpm
